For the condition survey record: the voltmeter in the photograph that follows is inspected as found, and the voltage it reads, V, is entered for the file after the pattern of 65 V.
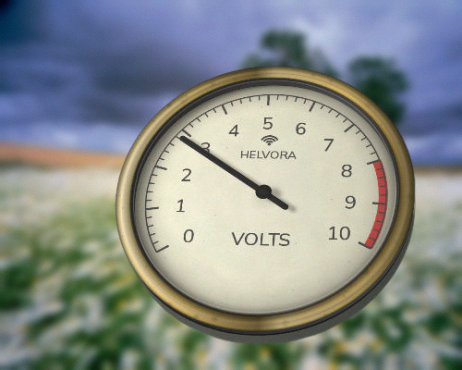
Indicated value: 2.8 V
